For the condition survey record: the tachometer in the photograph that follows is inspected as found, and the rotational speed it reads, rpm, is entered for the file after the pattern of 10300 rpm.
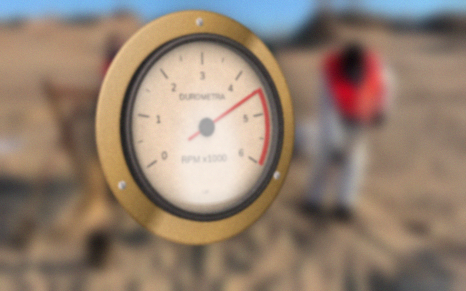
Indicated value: 4500 rpm
